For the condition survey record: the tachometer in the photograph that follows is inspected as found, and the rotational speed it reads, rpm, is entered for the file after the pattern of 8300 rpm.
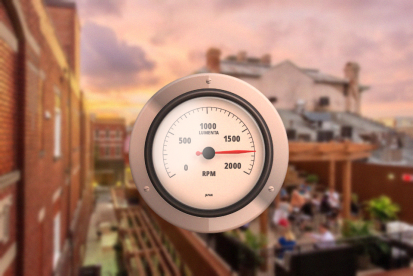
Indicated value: 1750 rpm
